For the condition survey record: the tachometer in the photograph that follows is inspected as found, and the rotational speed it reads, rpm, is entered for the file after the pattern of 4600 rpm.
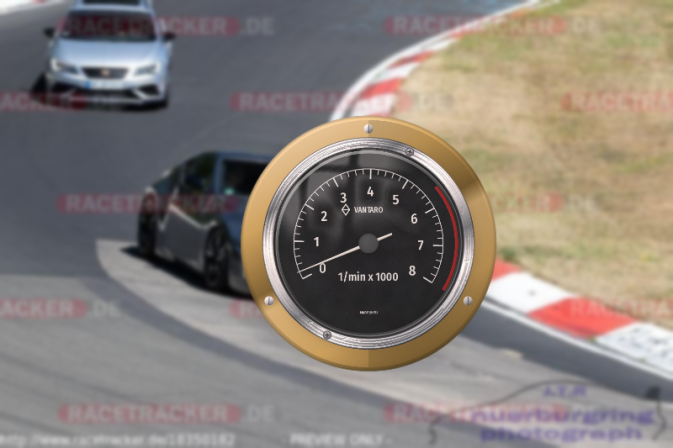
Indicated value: 200 rpm
